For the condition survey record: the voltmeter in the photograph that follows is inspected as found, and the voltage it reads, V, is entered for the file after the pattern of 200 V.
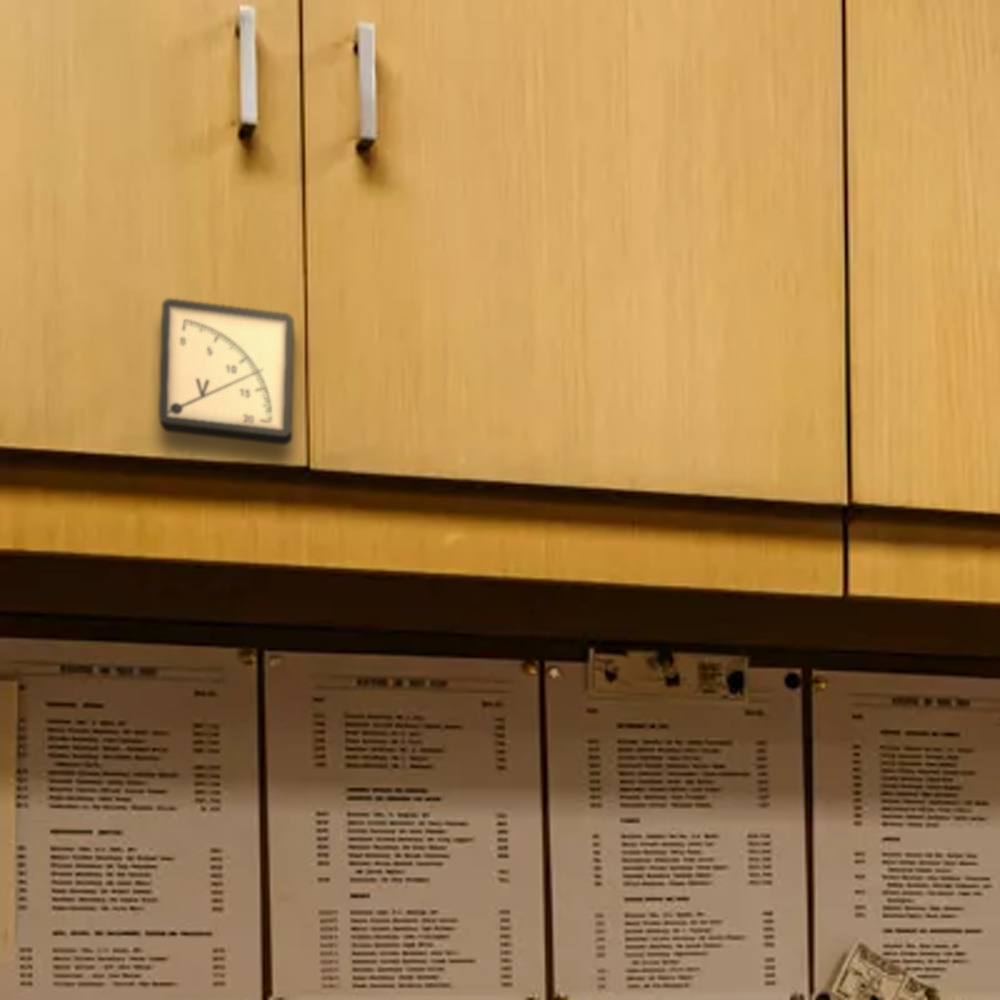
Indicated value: 12.5 V
